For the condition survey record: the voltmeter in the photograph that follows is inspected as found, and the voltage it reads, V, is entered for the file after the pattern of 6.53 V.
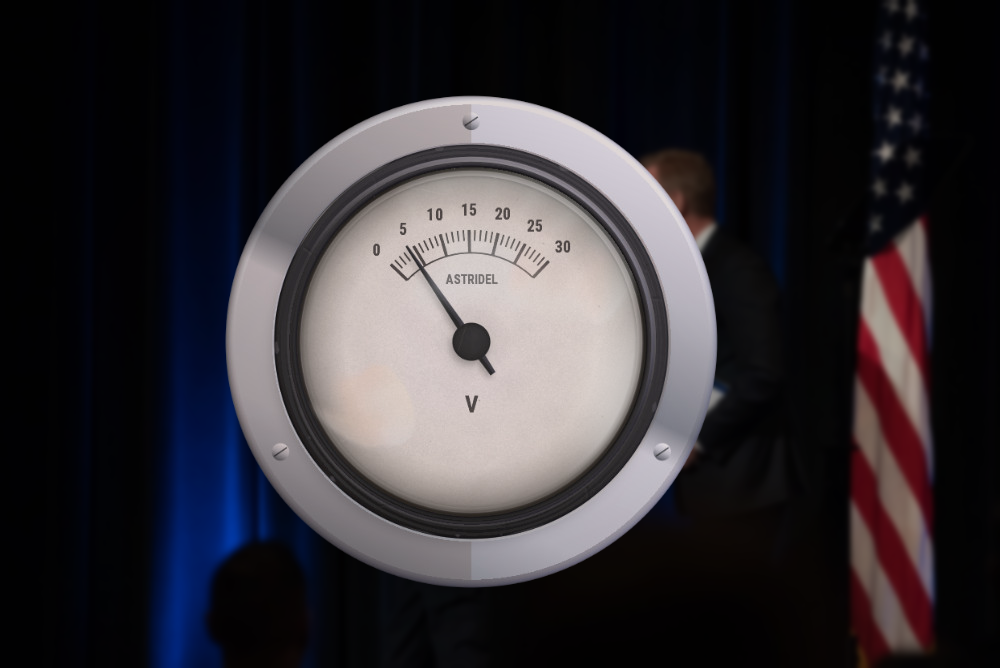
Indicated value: 4 V
